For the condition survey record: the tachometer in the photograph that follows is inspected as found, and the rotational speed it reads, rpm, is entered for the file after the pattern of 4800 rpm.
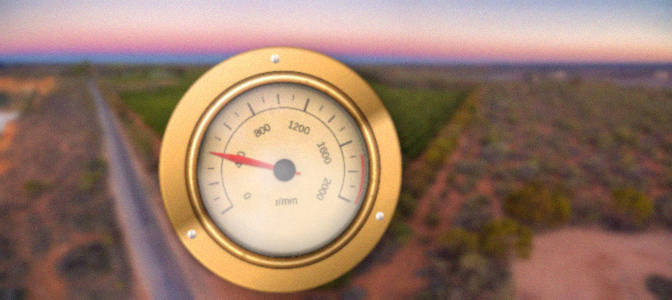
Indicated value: 400 rpm
